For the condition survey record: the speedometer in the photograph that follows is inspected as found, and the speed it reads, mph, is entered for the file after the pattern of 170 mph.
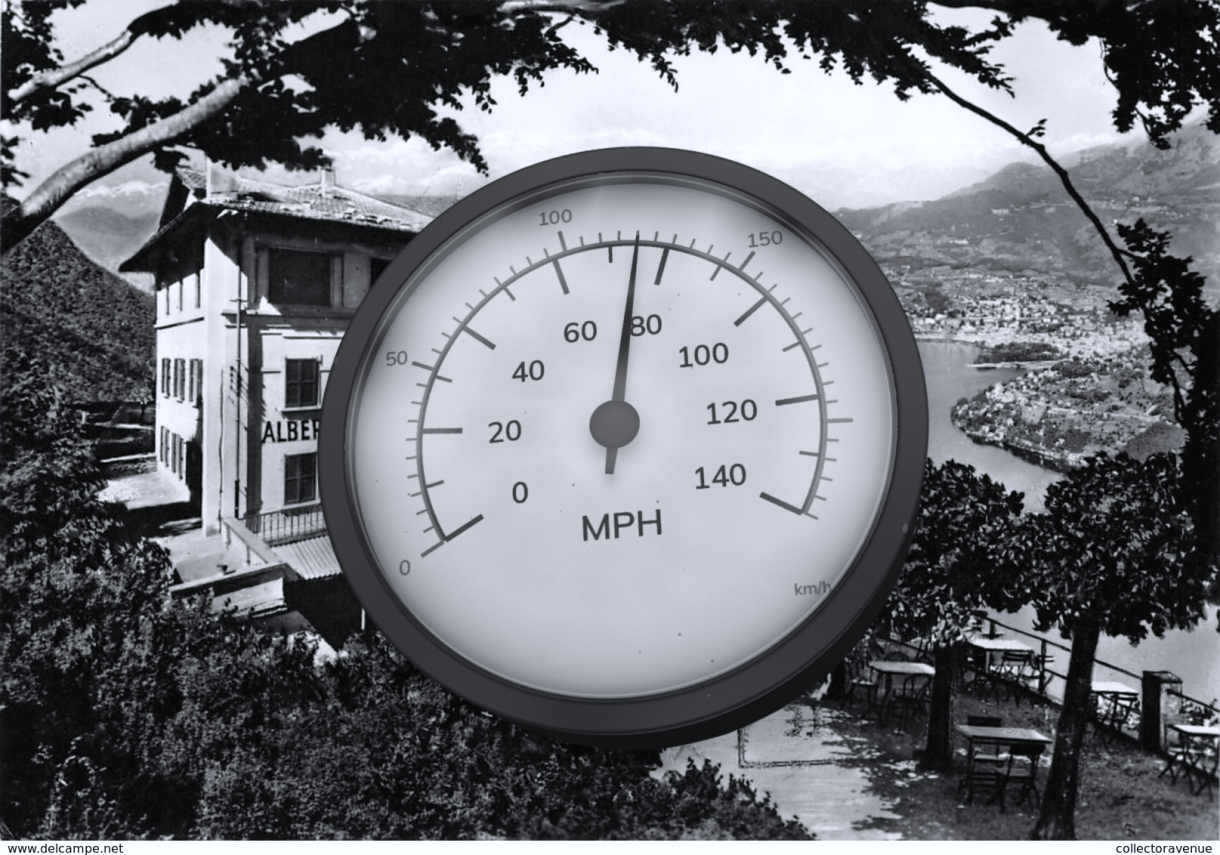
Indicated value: 75 mph
